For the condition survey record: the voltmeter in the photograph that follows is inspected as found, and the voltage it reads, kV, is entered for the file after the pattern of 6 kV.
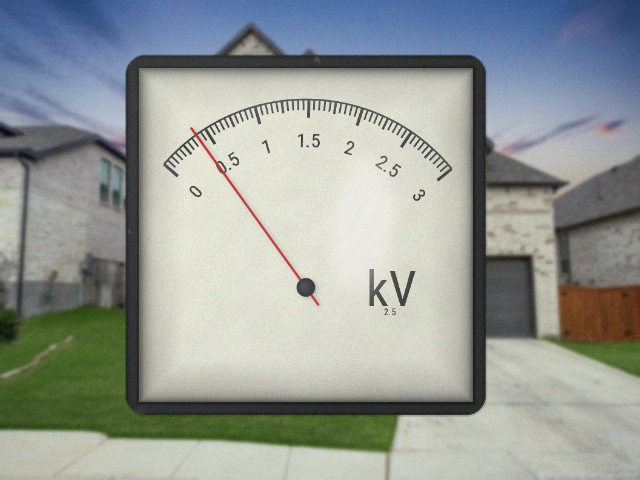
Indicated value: 0.4 kV
